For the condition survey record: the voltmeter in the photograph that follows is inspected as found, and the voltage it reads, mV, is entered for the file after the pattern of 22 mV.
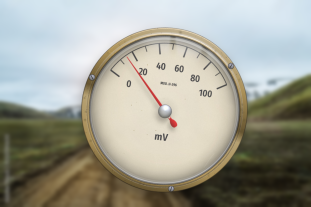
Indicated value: 15 mV
